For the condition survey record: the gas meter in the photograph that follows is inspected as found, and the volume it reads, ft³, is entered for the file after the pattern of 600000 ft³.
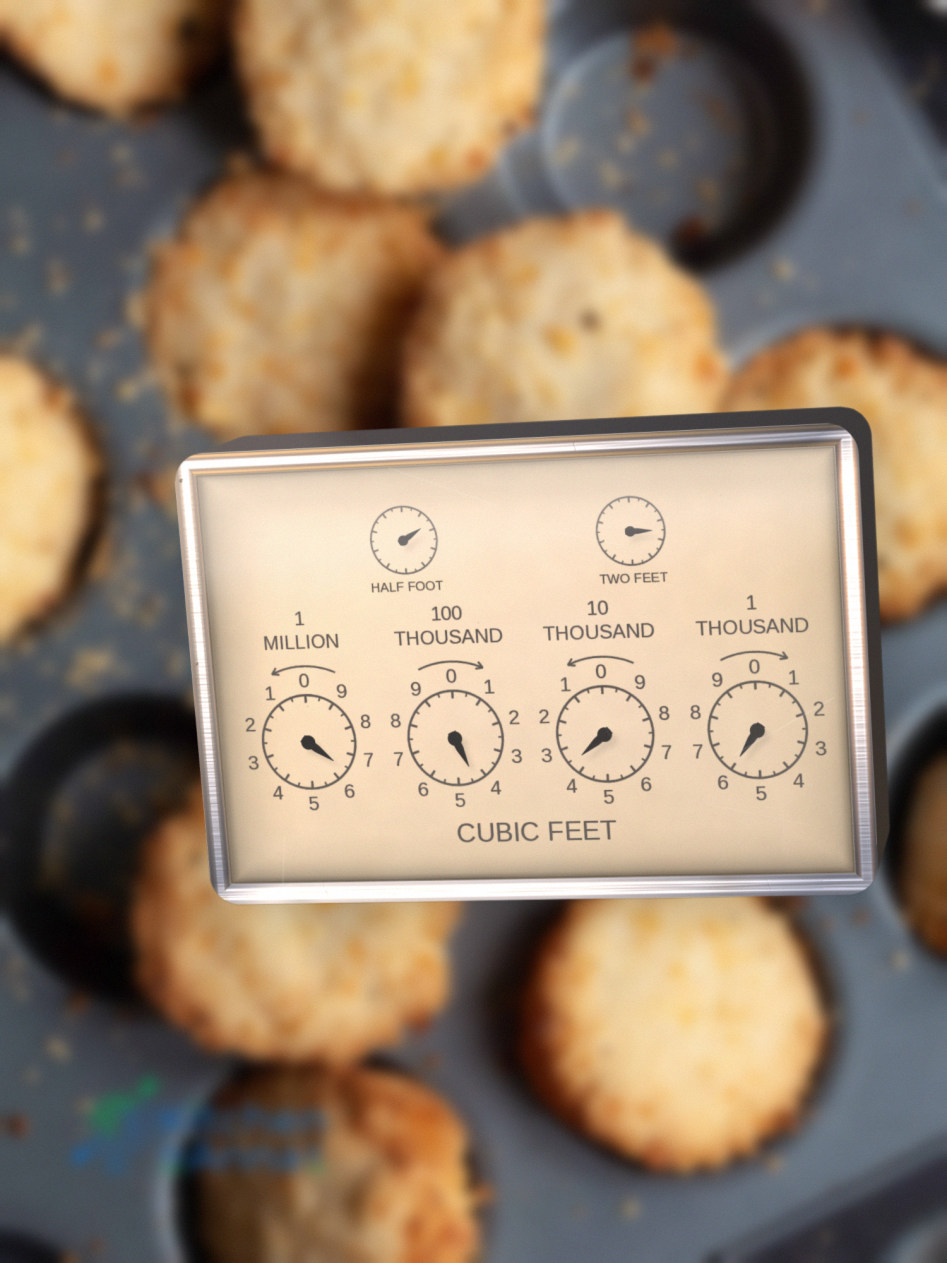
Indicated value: 643600 ft³
